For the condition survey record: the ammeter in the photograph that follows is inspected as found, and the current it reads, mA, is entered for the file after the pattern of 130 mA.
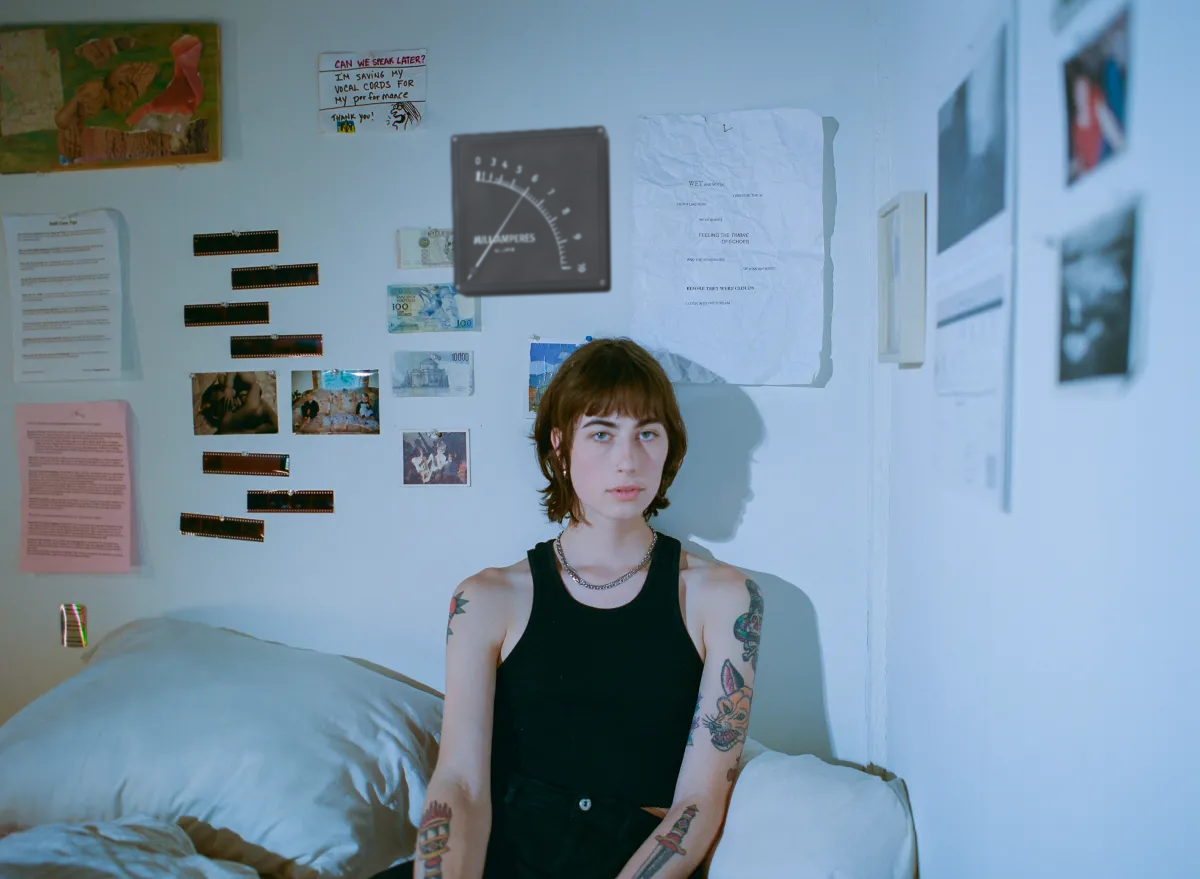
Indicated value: 6 mA
